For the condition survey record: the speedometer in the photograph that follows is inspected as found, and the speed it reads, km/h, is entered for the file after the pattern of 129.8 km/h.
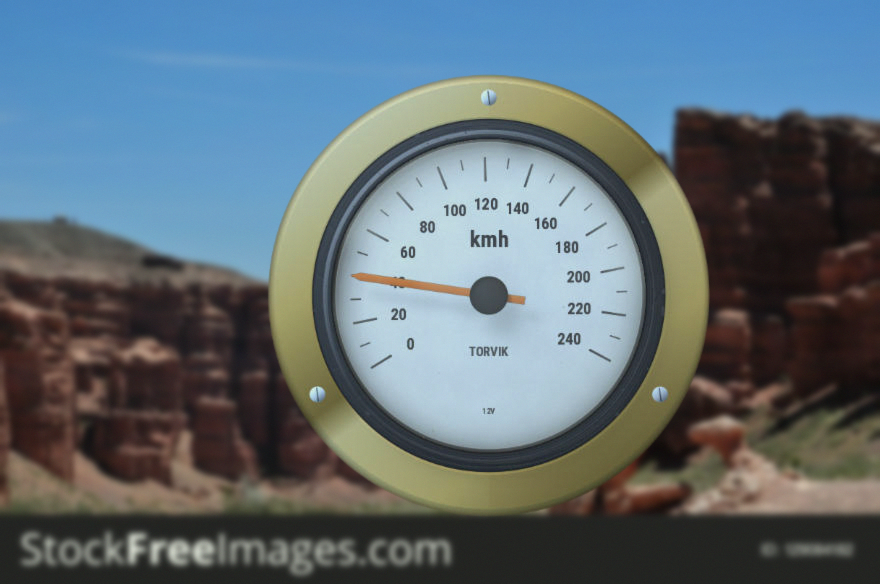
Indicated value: 40 km/h
